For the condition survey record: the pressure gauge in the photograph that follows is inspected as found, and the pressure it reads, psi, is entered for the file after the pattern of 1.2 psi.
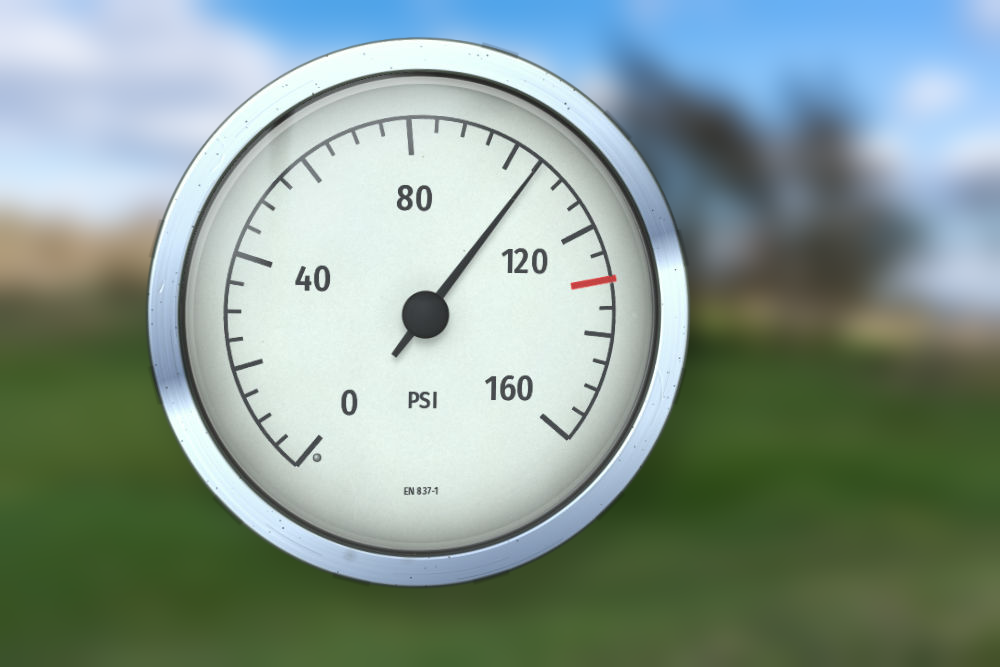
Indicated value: 105 psi
